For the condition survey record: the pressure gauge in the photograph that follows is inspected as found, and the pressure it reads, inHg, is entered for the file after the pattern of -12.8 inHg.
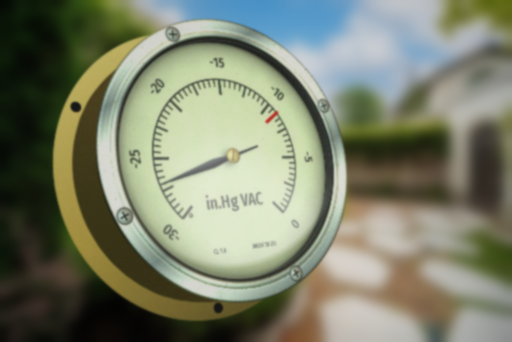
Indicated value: -27 inHg
